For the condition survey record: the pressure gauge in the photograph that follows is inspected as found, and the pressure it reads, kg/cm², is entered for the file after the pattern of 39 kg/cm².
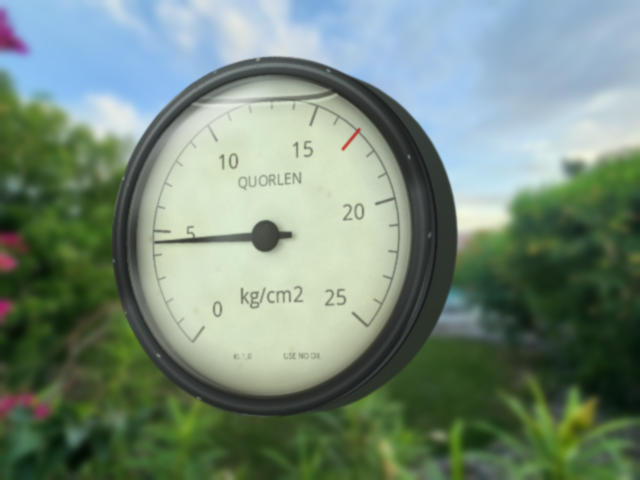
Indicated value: 4.5 kg/cm²
